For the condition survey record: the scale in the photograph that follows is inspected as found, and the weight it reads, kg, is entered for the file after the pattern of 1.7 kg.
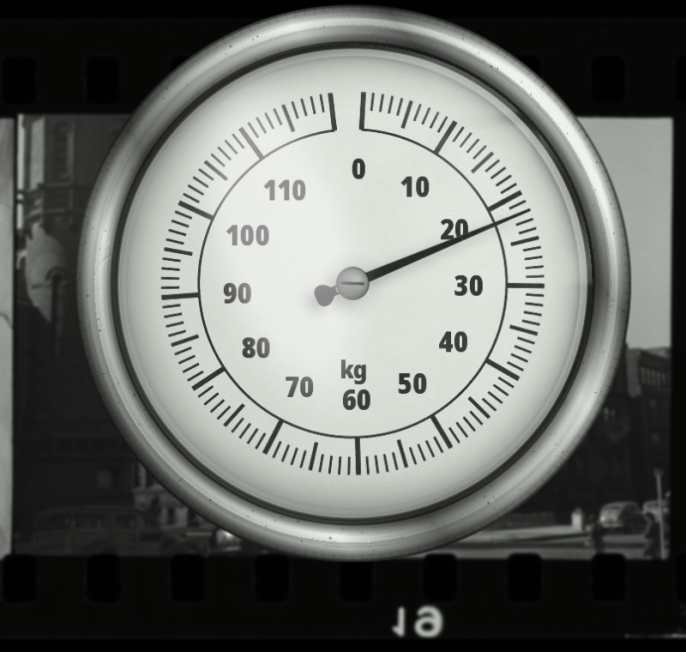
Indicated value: 22 kg
